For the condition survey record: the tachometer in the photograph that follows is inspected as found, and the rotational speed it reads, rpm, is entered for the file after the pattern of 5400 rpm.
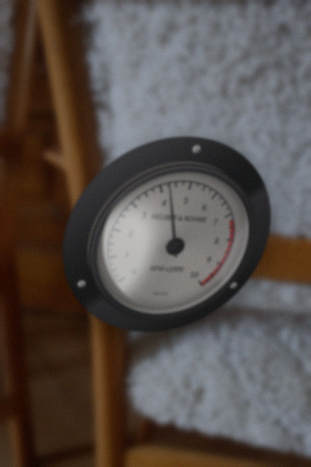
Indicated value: 4250 rpm
